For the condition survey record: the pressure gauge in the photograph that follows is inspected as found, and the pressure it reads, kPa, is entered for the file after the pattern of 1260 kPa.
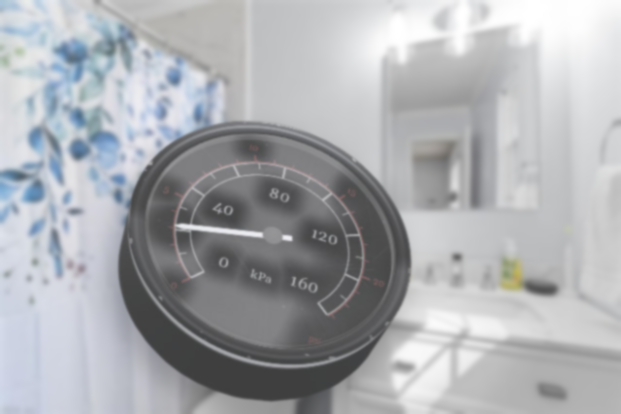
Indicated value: 20 kPa
